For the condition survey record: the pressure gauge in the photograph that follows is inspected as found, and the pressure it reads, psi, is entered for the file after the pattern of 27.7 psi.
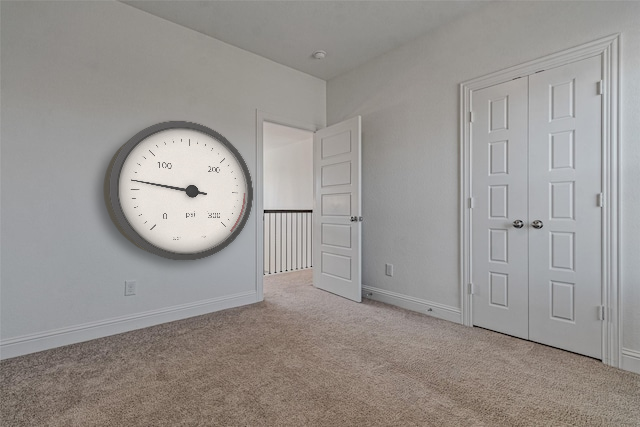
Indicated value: 60 psi
